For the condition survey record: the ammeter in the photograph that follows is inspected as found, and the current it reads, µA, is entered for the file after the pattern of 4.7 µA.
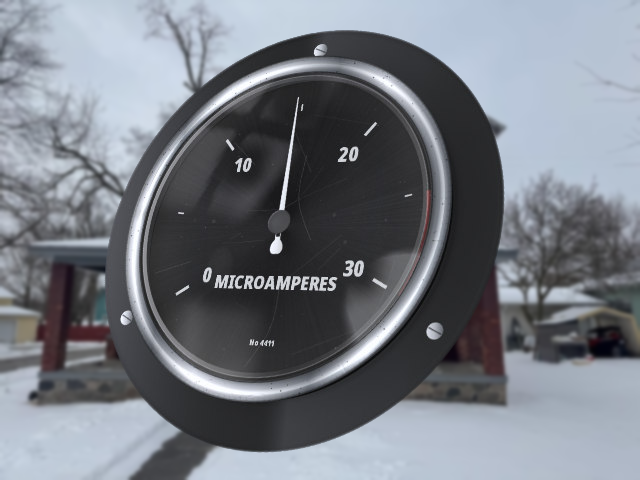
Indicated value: 15 µA
